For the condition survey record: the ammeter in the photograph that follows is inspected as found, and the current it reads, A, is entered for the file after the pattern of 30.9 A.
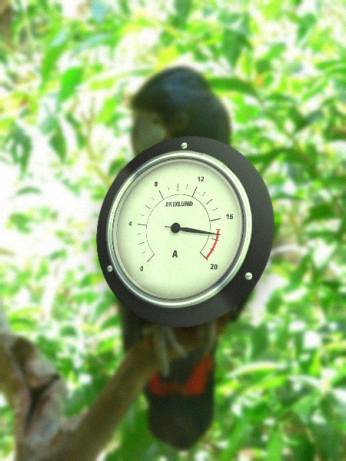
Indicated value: 17.5 A
